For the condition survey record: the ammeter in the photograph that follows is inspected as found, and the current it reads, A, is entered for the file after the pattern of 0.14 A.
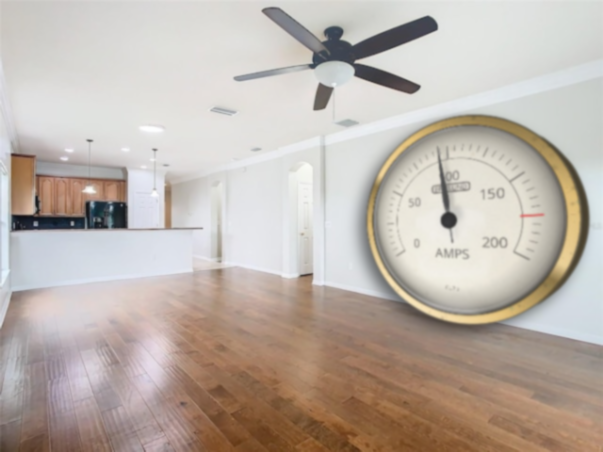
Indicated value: 95 A
